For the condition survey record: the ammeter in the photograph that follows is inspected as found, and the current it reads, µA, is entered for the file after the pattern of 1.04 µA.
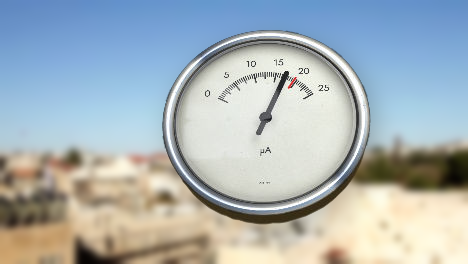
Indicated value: 17.5 µA
